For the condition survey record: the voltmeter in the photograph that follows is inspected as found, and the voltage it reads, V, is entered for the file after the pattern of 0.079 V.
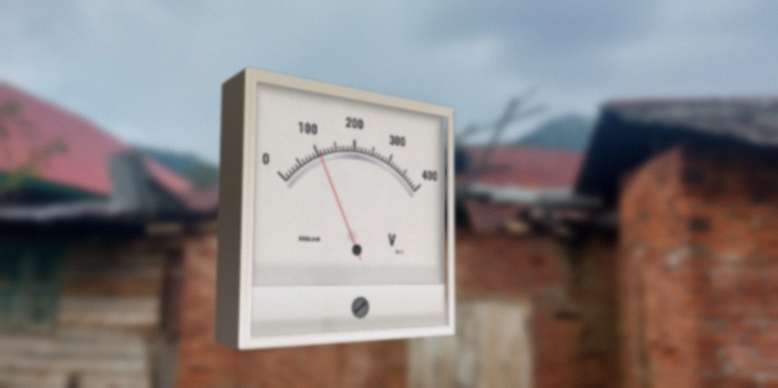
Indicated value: 100 V
